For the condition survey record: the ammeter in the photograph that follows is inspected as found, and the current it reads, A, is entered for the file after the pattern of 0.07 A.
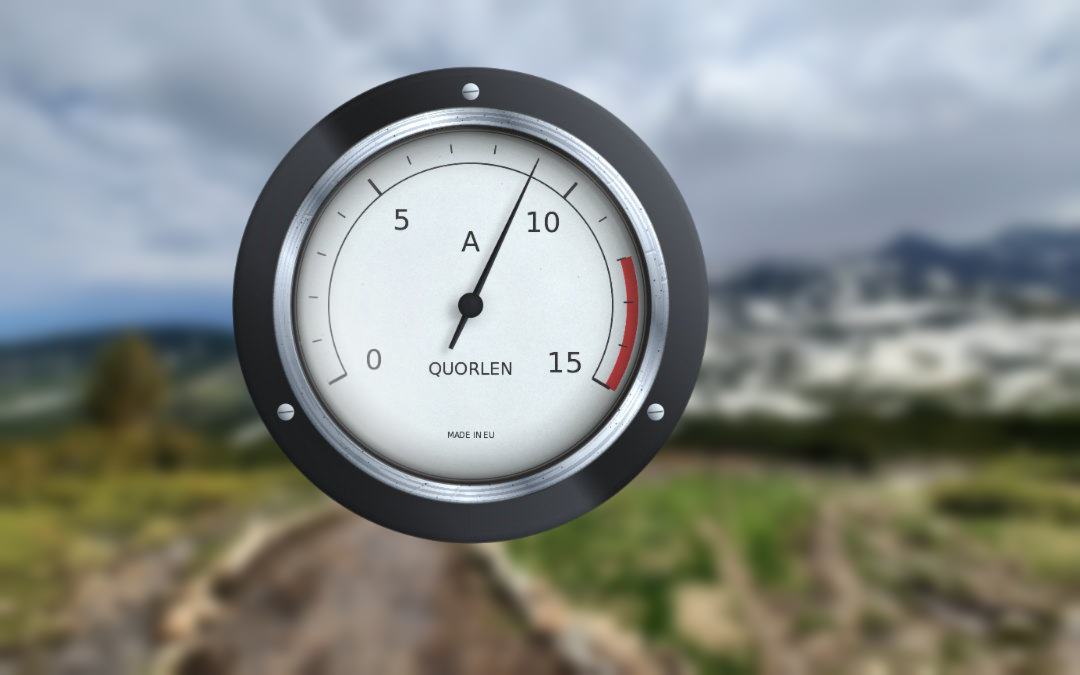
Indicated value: 9 A
